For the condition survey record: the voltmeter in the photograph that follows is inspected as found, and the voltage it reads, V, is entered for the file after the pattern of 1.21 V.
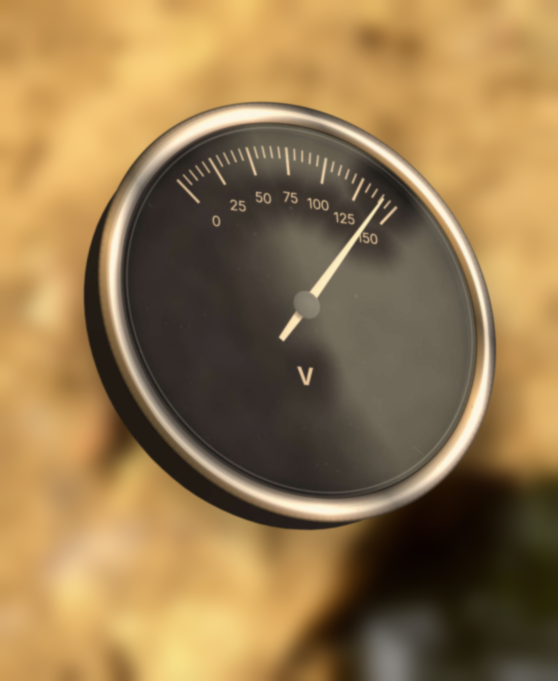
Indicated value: 140 V
